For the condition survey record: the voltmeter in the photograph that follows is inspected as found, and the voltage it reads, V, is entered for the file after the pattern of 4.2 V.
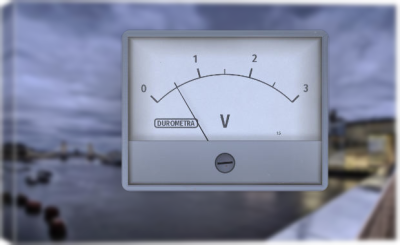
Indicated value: 0.5 V
